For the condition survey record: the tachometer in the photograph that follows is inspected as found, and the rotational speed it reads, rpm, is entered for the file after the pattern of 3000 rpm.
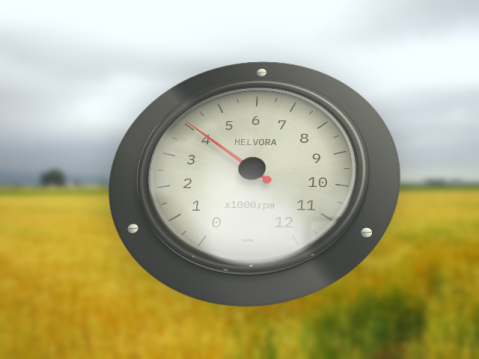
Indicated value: 4000 rpm
